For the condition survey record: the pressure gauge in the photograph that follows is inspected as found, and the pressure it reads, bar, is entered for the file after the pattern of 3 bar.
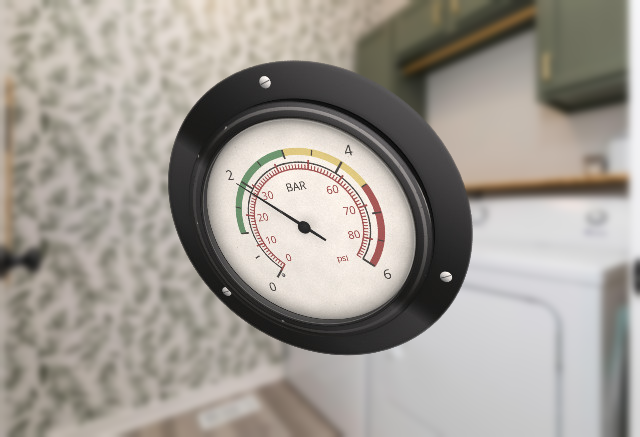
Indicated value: 2 bar
